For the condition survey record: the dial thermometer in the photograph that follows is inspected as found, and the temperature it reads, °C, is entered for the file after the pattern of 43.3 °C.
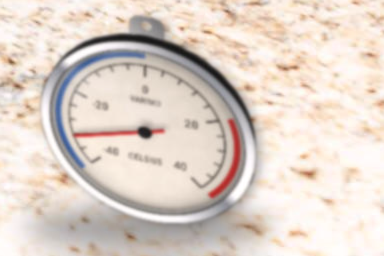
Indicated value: -32 °C
